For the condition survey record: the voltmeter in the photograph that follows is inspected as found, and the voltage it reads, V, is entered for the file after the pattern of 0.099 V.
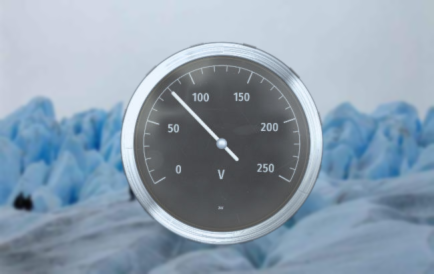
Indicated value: 80 V
